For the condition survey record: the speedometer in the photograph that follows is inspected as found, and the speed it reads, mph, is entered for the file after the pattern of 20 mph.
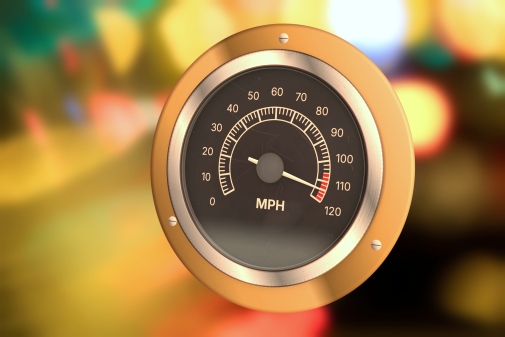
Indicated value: 114 mph
